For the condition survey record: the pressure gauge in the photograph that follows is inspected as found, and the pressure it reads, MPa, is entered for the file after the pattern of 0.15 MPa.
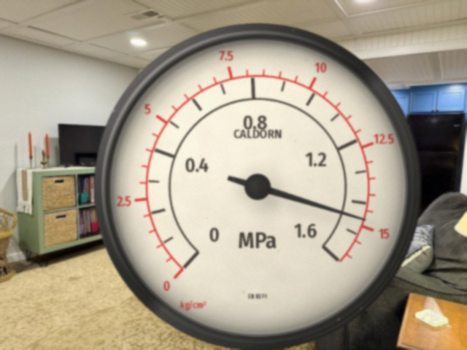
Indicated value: 1.45 MPa
